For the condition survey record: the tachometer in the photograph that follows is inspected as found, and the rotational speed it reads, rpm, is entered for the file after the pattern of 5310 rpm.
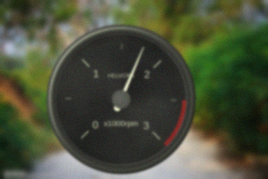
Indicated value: 1750 rpm
